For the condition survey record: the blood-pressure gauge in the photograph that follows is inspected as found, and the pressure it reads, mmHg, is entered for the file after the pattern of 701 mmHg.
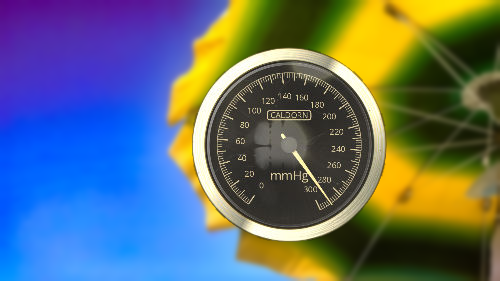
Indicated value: 290 mmHg
